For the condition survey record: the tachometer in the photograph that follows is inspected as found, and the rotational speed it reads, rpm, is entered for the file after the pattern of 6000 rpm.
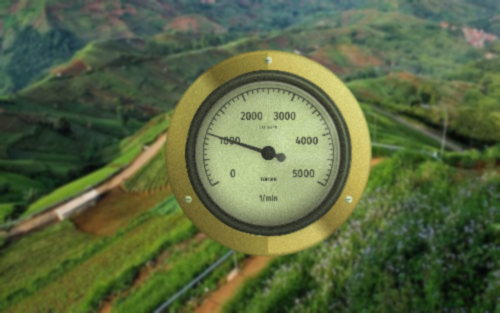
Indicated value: 1000 rpm
